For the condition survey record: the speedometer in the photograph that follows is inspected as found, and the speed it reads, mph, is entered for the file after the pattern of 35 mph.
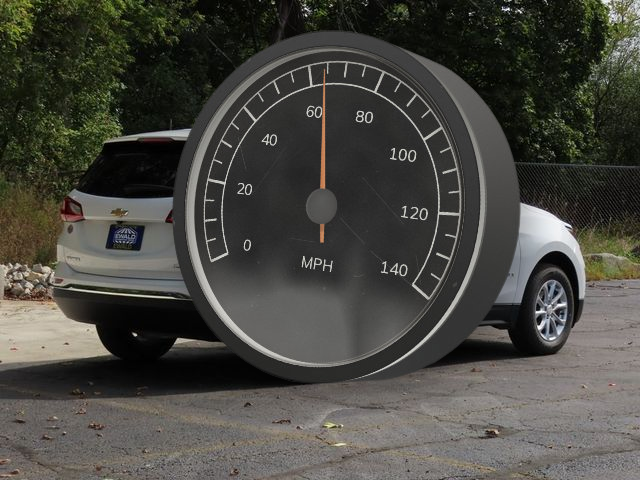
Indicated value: 65 mph
